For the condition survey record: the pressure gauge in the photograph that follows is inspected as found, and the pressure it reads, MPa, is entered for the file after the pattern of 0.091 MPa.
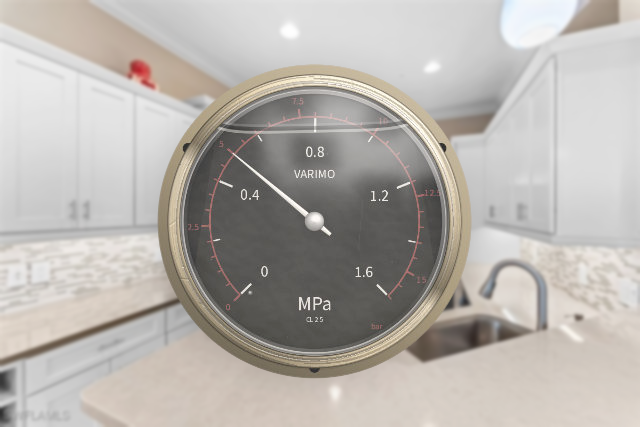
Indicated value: 0.5 MPa
